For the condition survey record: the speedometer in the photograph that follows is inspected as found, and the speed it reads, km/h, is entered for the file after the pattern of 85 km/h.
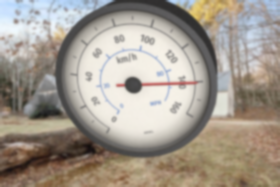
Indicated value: 140 km/h
